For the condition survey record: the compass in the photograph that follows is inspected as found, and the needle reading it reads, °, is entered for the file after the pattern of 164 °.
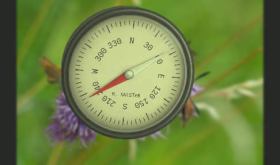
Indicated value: 235 °
